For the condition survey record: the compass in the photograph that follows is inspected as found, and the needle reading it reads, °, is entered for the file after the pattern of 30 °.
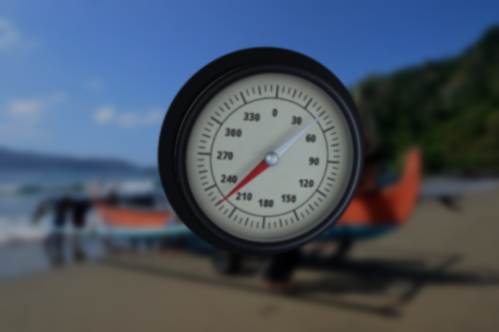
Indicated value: 225 °
